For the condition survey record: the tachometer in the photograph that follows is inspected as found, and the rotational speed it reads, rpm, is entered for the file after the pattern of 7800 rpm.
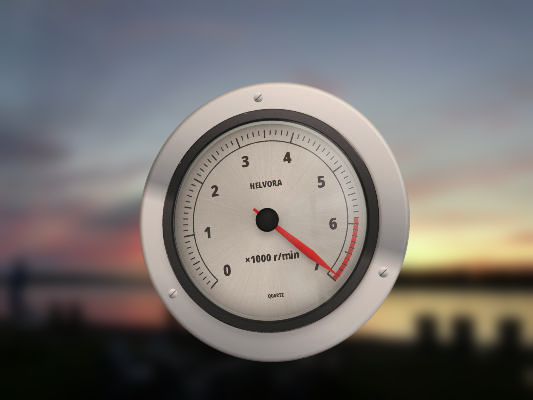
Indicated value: 6900 rpm
